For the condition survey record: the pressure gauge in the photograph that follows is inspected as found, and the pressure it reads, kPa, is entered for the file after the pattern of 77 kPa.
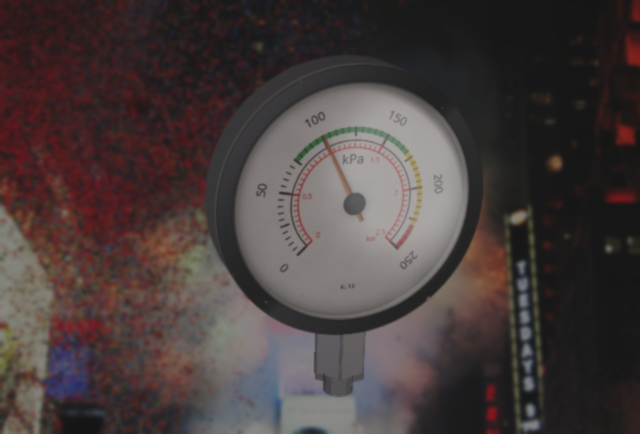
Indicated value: 100 kPa
